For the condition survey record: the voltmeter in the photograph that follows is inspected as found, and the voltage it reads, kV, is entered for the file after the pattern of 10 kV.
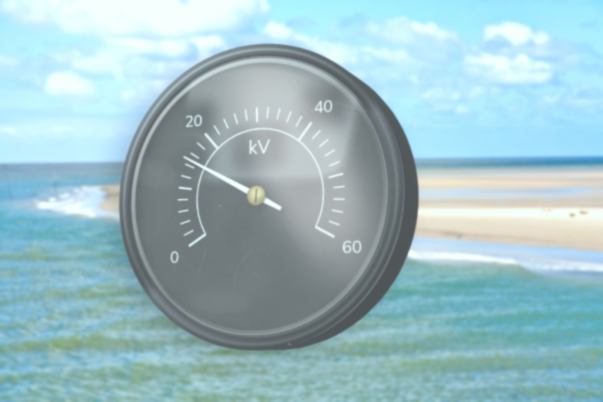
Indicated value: 15 kV
